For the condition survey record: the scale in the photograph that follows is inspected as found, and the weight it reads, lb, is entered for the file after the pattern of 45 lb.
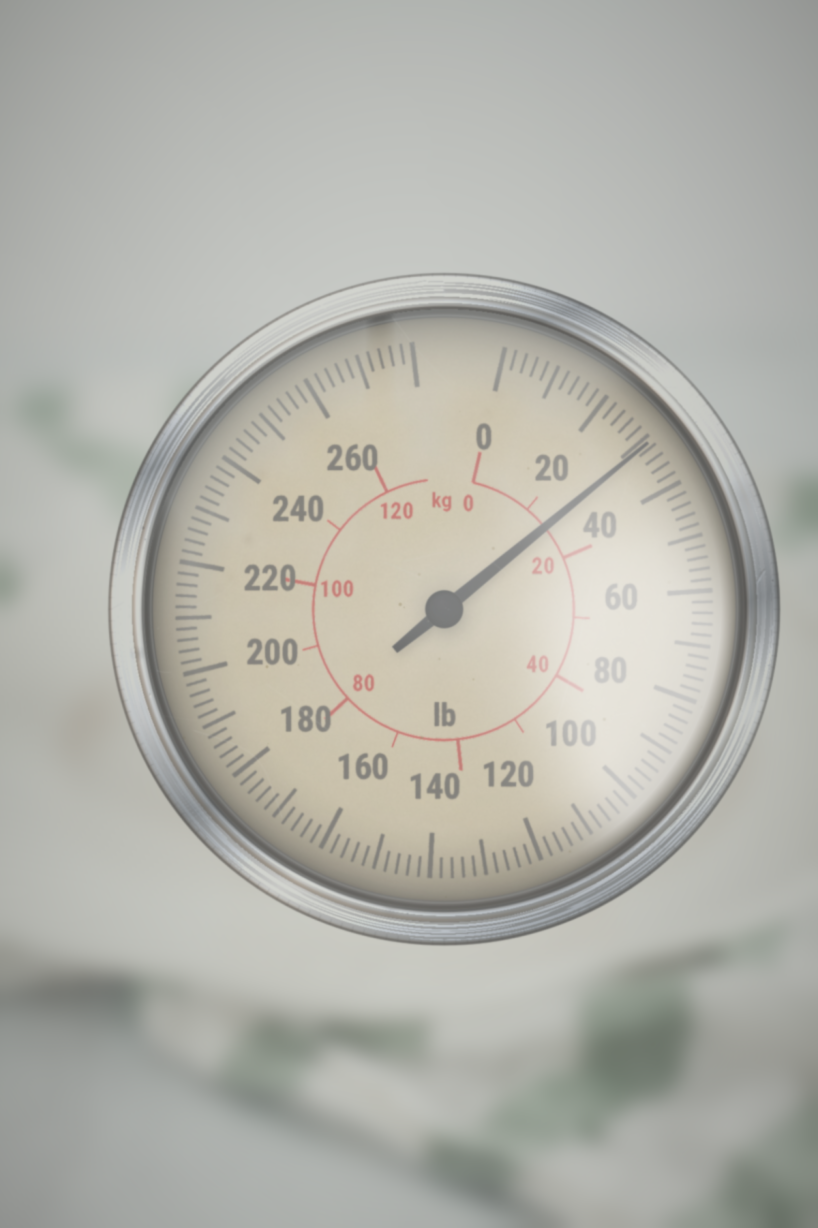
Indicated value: 31 lb
